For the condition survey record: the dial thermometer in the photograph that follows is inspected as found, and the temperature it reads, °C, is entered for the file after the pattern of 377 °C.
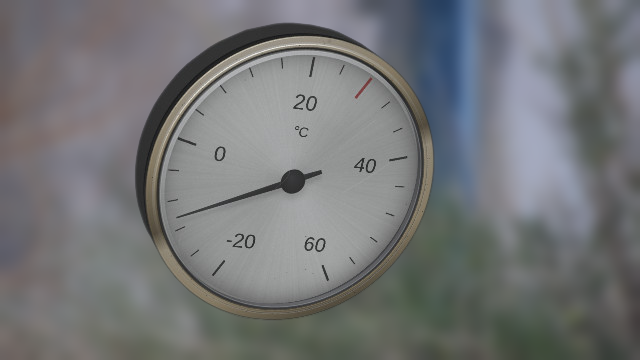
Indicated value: -10 °C
